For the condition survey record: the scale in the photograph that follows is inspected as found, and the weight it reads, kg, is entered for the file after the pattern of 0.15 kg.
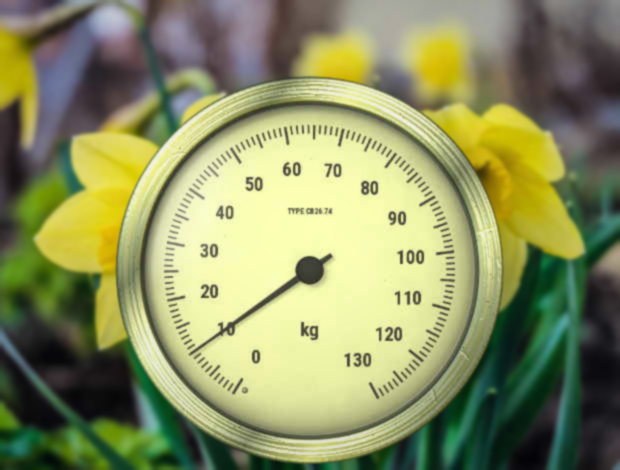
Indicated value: 10 kg
